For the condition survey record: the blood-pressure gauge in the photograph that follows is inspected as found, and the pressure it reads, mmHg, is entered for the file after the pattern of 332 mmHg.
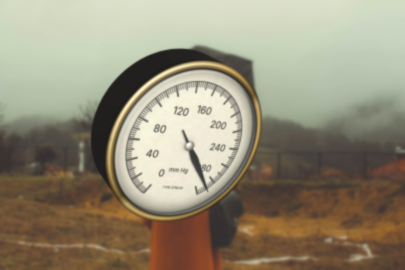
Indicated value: 290 mmHg
